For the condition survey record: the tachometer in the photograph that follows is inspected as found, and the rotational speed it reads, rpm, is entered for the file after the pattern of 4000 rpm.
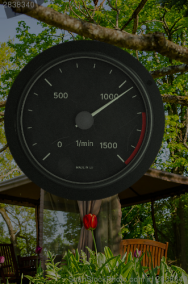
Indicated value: 1050 rpm
